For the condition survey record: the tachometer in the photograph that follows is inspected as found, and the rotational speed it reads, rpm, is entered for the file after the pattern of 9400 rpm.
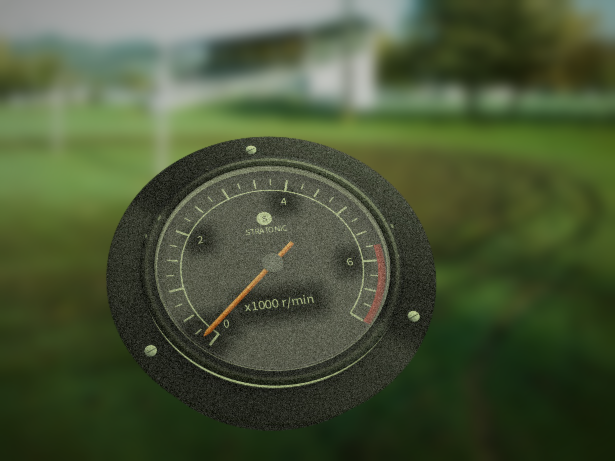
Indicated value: 125 rpm
